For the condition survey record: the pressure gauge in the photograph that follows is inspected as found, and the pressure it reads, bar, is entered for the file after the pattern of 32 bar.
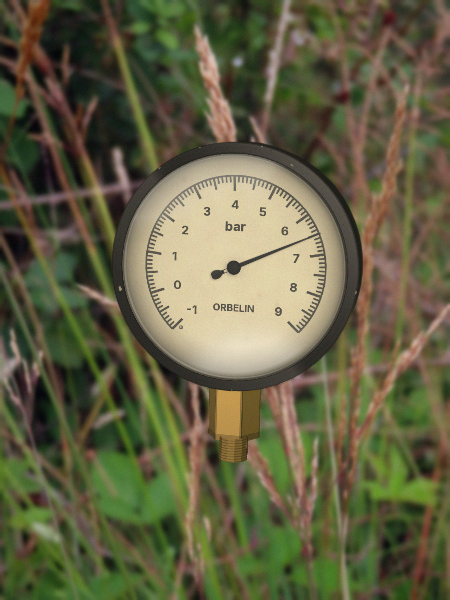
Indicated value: 6.5 bar
